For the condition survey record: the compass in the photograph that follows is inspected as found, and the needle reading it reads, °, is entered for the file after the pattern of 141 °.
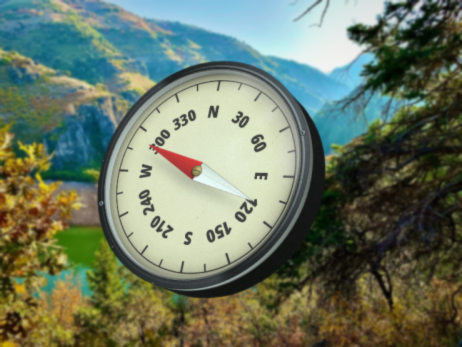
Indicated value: 292.5 °
